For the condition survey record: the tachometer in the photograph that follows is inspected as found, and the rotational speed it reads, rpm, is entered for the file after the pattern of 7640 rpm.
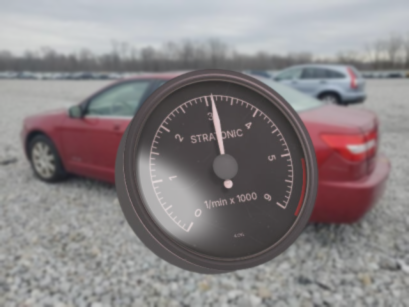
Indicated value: 3100 rpm
